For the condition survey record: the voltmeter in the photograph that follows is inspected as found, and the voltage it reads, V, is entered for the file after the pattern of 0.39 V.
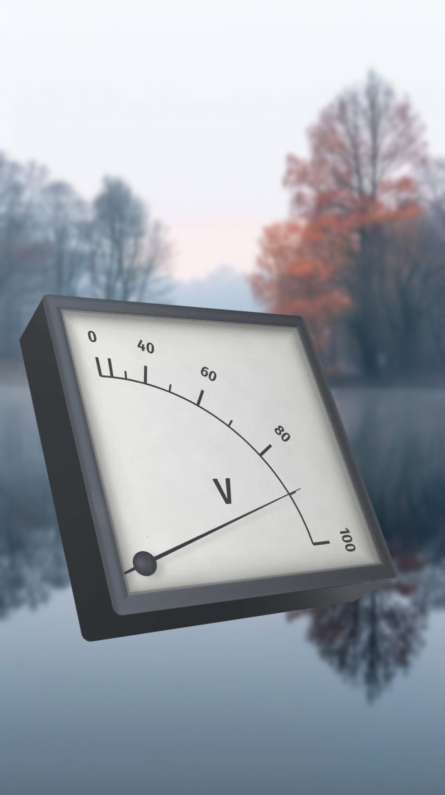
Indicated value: 90 V
